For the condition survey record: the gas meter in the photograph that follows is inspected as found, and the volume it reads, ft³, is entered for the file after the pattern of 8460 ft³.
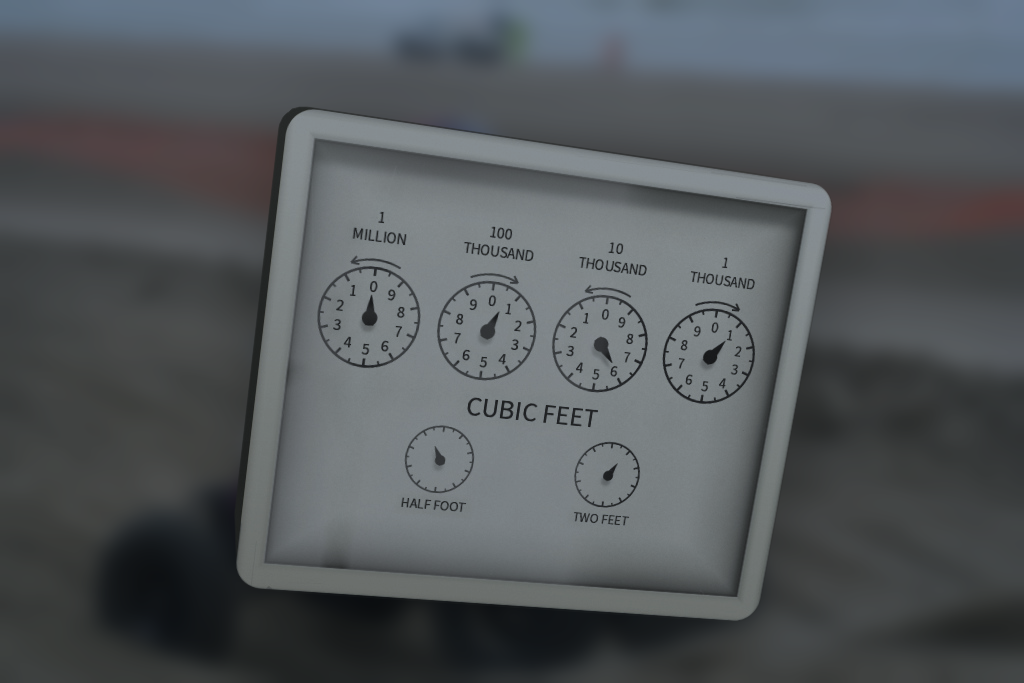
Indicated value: 6100 ft³
